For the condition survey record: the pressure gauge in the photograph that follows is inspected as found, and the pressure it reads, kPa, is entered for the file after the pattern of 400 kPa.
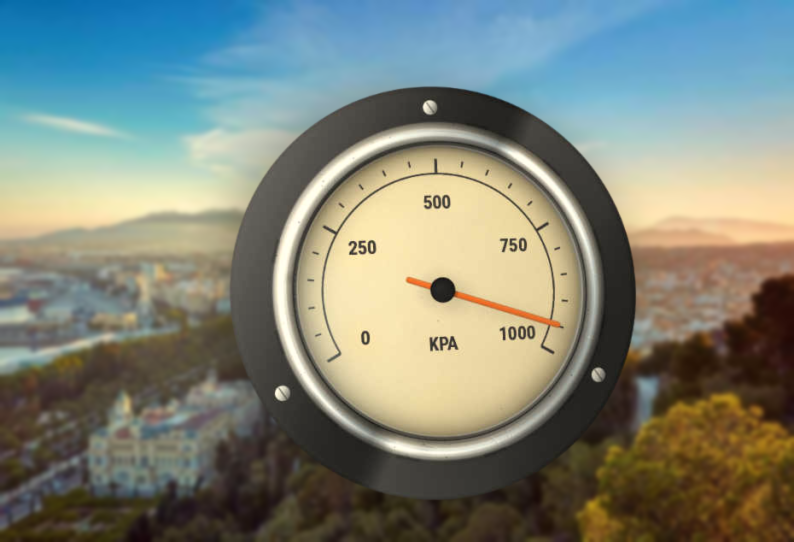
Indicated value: 950 kPa
